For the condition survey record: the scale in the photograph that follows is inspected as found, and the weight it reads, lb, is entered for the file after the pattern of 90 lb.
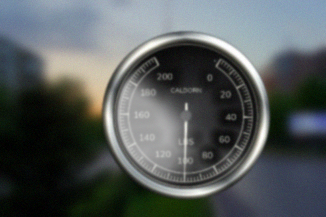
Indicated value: 100 lb
